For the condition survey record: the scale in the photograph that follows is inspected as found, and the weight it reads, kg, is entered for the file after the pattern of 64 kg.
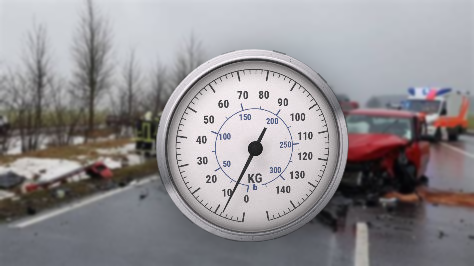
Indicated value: 8 kg
